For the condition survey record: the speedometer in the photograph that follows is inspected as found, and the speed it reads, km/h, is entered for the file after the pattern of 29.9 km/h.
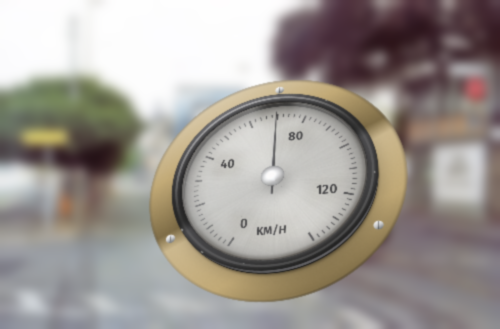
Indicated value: 70 km/h
